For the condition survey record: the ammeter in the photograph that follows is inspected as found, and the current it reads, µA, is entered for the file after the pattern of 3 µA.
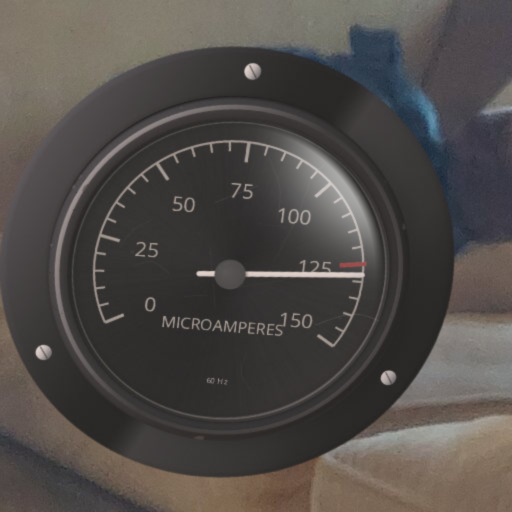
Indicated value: 127.5 µA
